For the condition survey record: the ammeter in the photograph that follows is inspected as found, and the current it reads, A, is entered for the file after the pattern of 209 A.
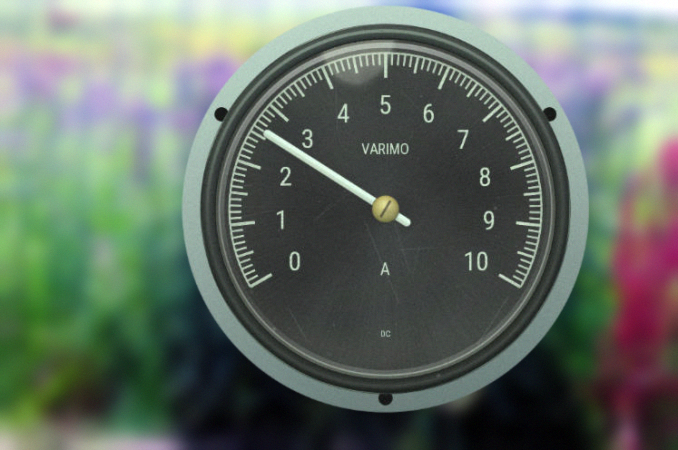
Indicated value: 2.6 A
